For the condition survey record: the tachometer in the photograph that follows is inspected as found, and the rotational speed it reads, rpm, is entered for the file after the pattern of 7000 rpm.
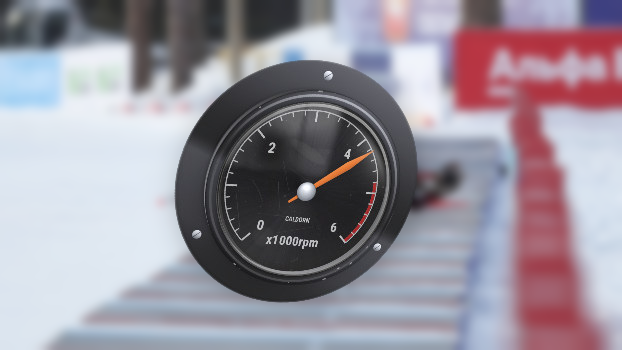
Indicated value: 4200 rpm
